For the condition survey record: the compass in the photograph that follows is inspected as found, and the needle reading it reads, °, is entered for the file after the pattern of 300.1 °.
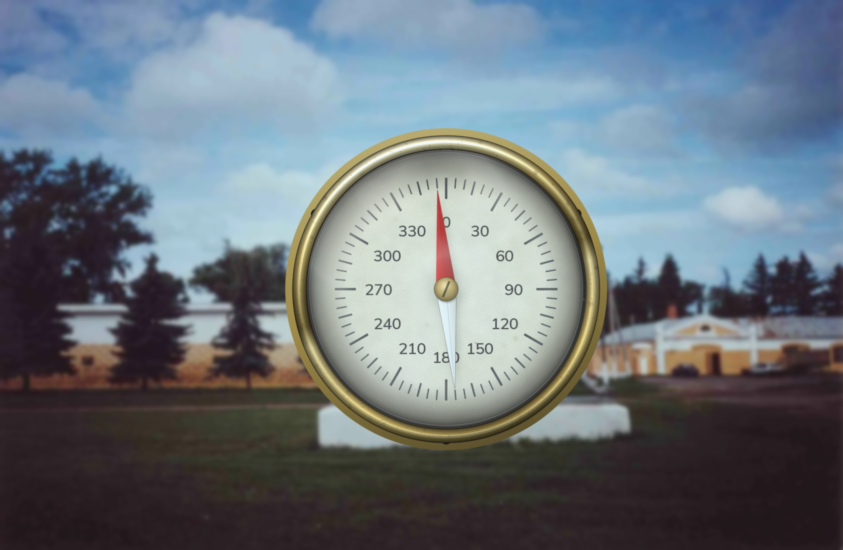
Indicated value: 355 °
